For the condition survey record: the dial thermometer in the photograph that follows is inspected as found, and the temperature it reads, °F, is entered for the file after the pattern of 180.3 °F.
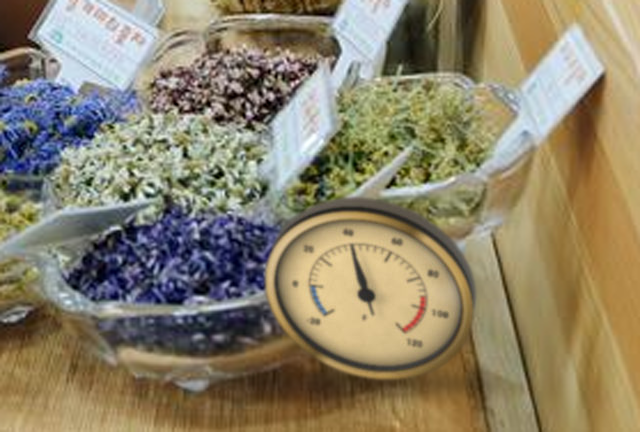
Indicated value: 40 °F
